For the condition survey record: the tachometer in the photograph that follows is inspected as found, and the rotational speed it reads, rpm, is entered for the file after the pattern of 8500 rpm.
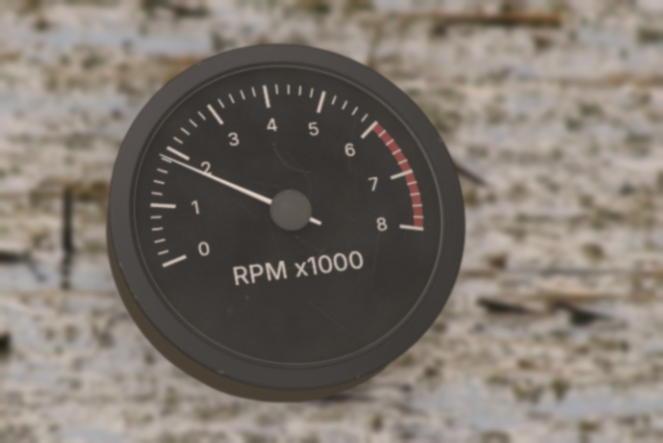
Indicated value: 1800 rpm
